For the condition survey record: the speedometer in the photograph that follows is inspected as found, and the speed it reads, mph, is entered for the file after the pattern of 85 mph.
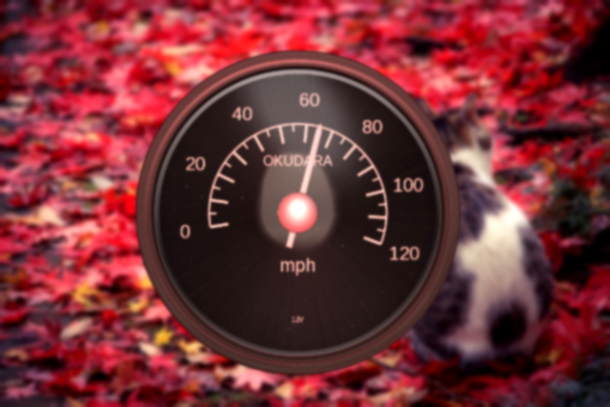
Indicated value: 65 mph
